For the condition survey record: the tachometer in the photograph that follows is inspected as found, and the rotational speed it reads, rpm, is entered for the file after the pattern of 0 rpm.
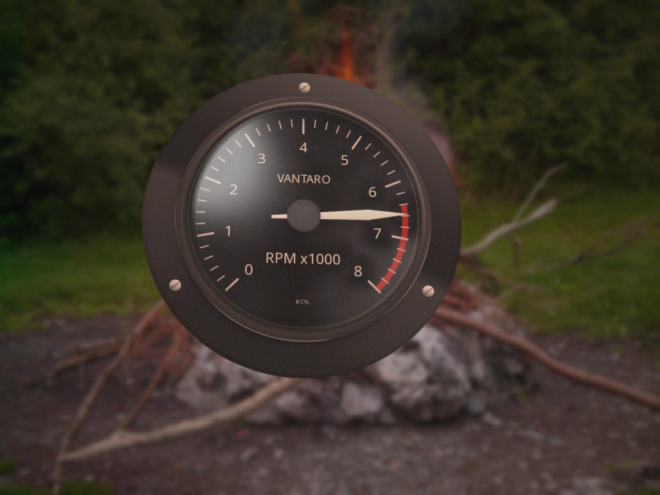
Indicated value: 6600 rpm
